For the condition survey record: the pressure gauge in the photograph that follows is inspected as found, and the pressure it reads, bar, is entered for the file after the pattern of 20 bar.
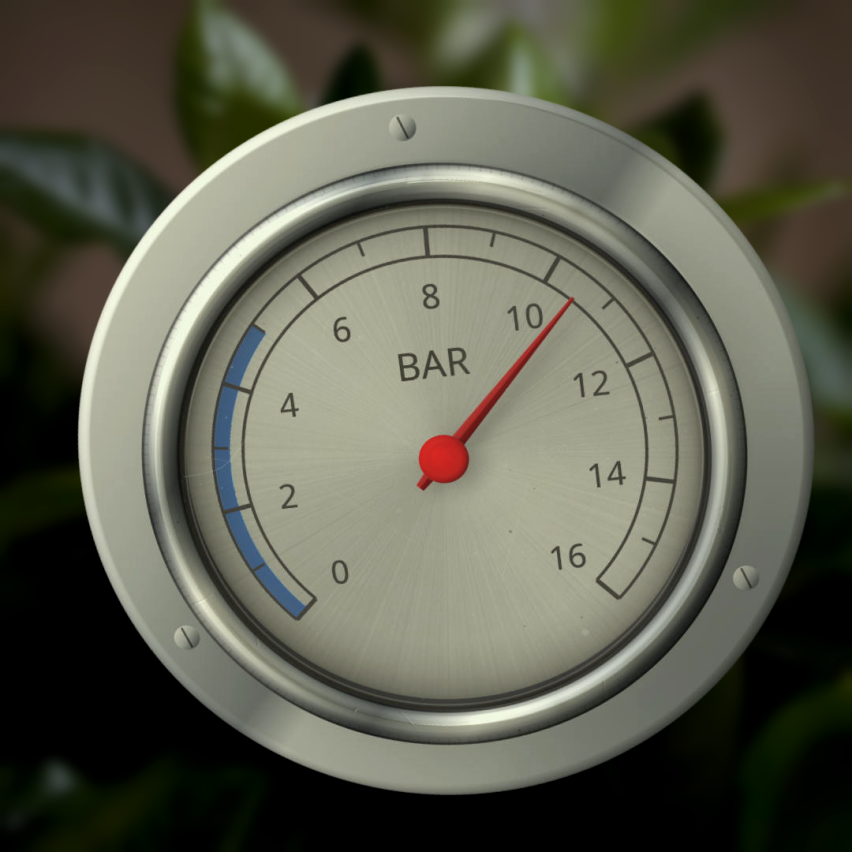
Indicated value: 10.5 bar
